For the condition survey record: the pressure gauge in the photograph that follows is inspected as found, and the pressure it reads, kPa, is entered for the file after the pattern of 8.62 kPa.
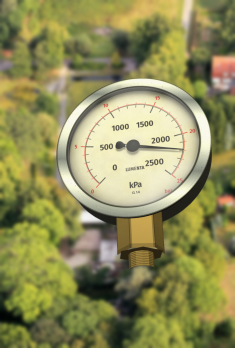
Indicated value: 2200 kPa
